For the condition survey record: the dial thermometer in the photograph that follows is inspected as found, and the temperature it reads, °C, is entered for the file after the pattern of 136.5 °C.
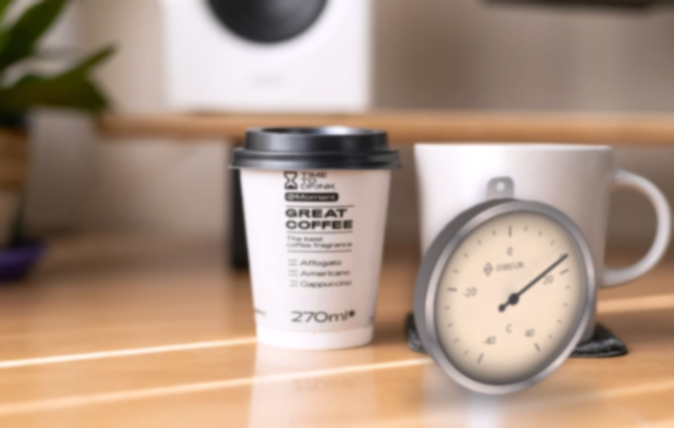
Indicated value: 16 °C
